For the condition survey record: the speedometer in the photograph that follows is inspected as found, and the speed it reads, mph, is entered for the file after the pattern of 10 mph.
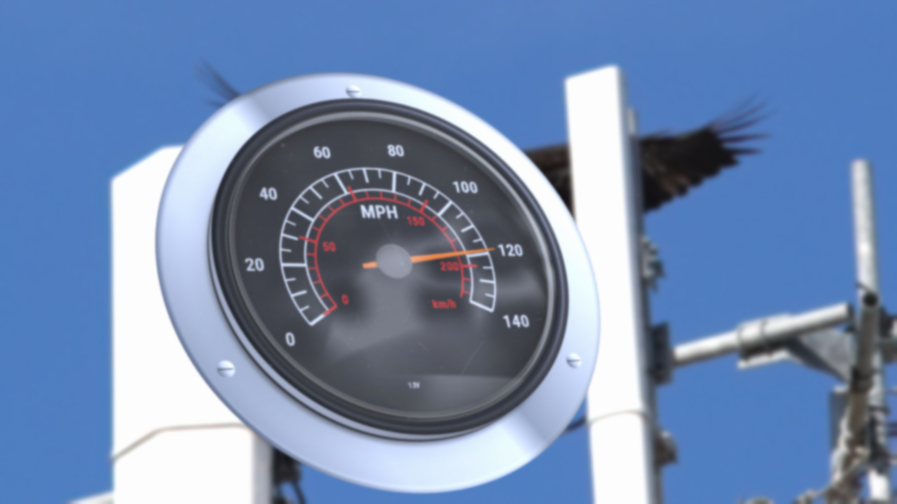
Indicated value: 120 mph
